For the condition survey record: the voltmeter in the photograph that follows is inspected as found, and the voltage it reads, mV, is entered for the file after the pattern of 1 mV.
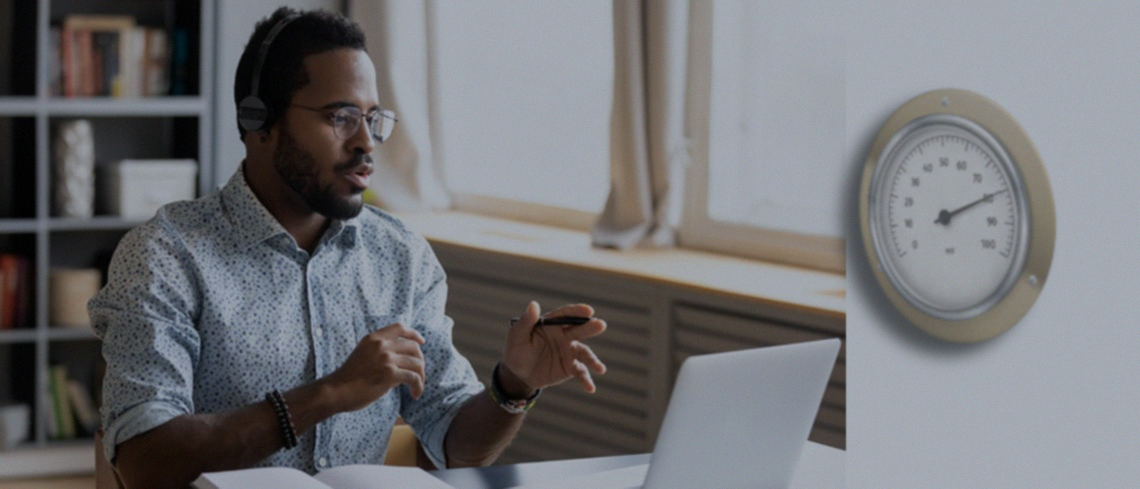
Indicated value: 80 mV
